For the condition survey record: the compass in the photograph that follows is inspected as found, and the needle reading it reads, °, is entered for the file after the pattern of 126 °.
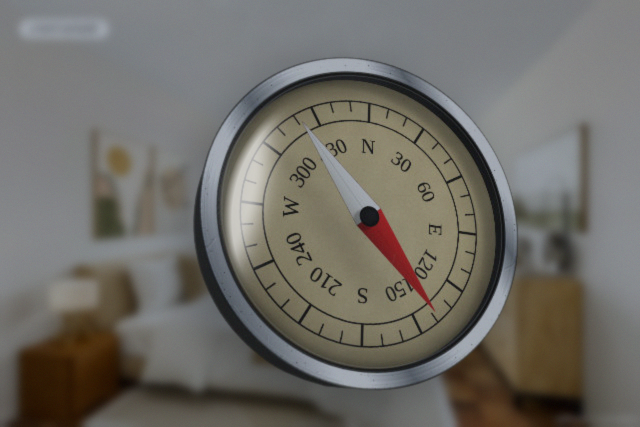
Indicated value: 140 °
